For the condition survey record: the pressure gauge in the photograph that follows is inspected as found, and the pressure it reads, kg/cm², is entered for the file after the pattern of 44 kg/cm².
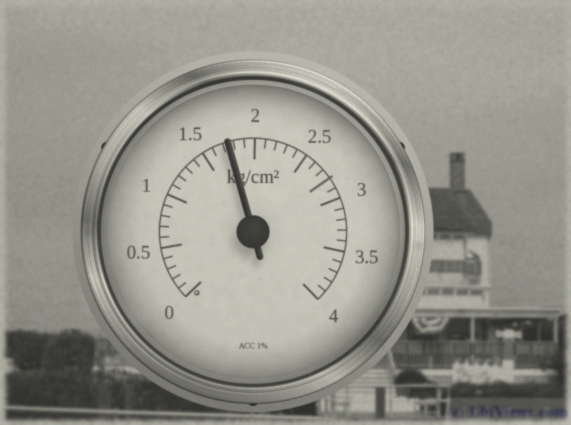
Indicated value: 1.75 kg/cm²
